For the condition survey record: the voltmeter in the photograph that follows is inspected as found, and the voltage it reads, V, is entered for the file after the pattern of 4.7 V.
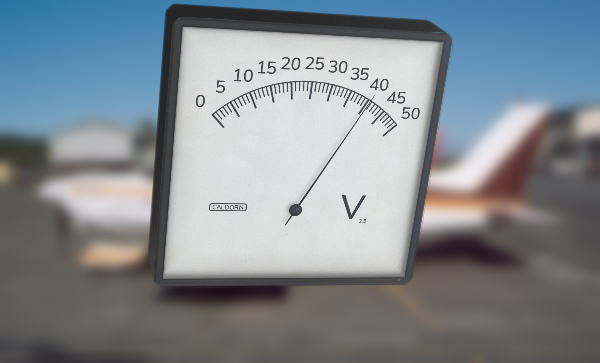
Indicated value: 40 V
